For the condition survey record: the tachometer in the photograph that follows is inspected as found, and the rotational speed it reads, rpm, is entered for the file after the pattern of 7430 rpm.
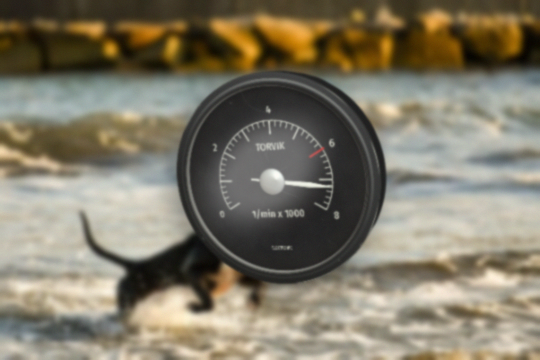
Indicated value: 7200 rpm
